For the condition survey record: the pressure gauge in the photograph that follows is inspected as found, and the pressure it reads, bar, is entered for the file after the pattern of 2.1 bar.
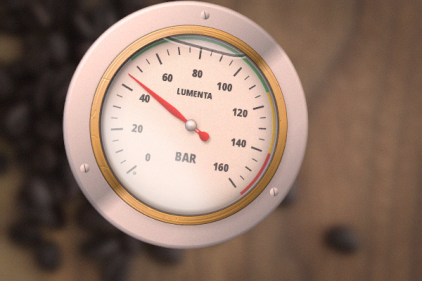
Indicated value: 45 bar
